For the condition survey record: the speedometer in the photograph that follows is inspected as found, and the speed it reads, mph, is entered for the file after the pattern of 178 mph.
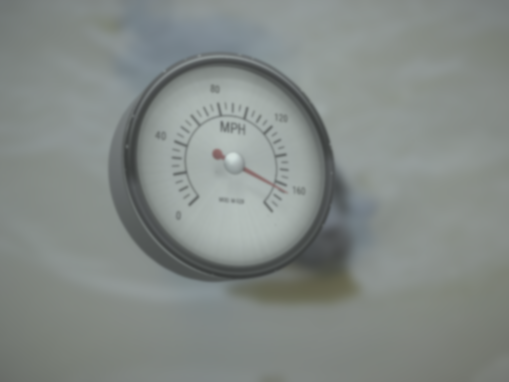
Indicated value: 165 mph
